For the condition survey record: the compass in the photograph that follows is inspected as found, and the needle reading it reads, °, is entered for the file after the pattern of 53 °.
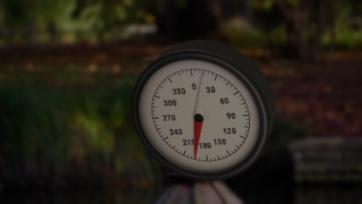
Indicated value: 195 °
